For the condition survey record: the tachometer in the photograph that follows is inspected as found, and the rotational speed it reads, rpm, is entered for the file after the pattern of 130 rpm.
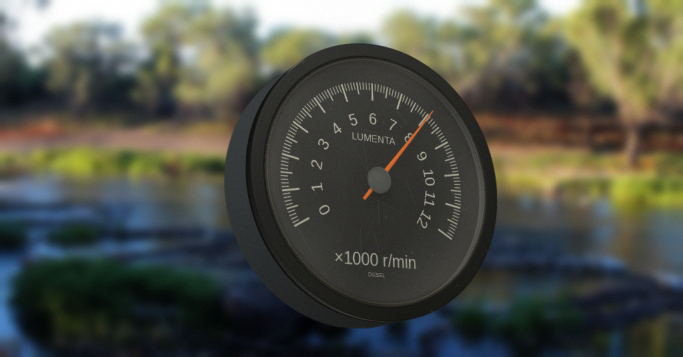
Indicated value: 8000 rpm
